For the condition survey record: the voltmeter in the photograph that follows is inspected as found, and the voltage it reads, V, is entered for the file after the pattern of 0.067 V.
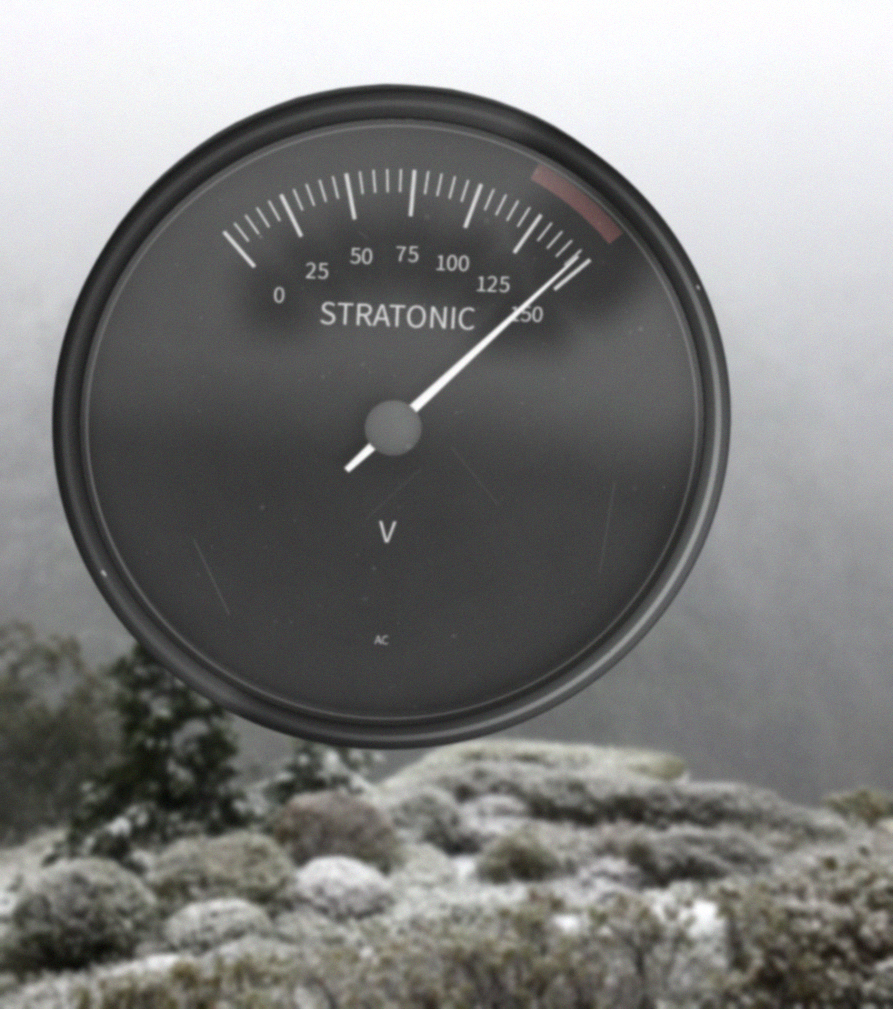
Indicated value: 145 V
